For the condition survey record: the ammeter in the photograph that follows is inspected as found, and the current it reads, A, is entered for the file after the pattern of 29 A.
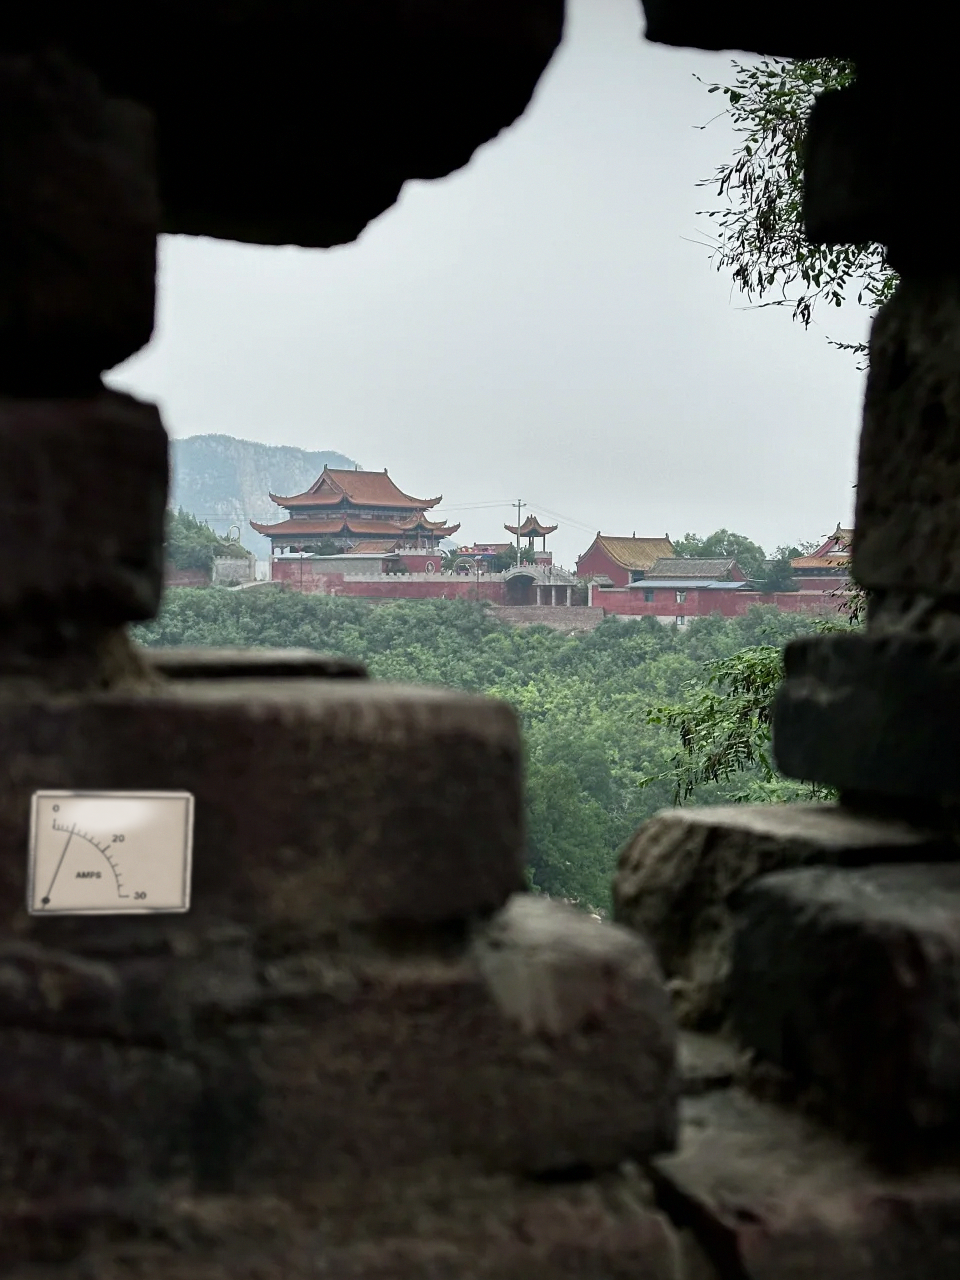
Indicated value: 10 A
